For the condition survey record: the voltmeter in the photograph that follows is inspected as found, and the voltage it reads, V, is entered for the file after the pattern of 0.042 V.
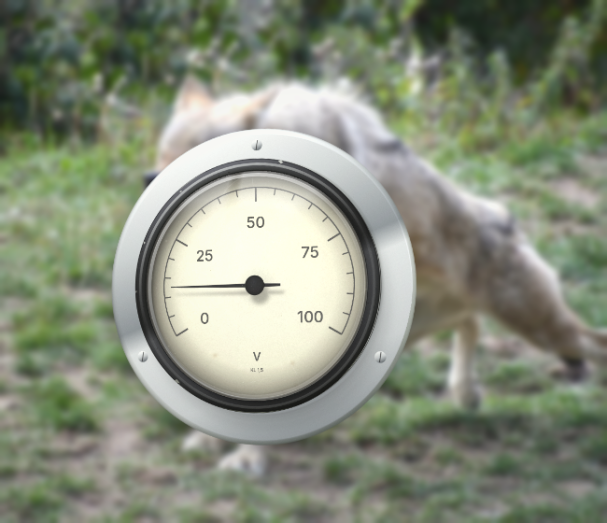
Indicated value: 12.5 V
